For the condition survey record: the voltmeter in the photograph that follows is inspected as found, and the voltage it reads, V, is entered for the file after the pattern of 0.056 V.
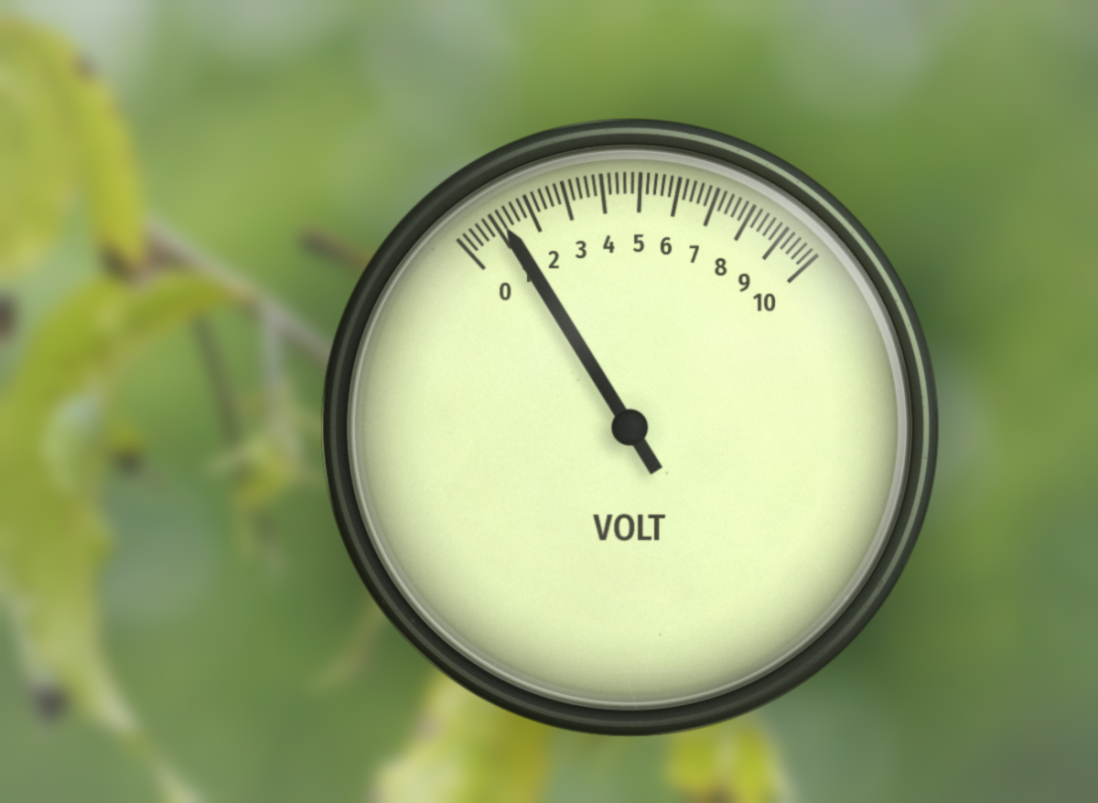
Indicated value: 1.2 V
